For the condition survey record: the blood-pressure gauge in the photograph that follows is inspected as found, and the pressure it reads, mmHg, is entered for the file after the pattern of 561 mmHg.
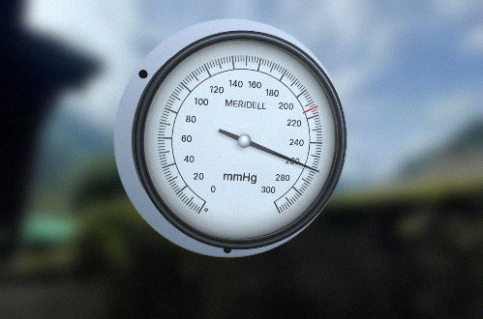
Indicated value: 260 mmHg
